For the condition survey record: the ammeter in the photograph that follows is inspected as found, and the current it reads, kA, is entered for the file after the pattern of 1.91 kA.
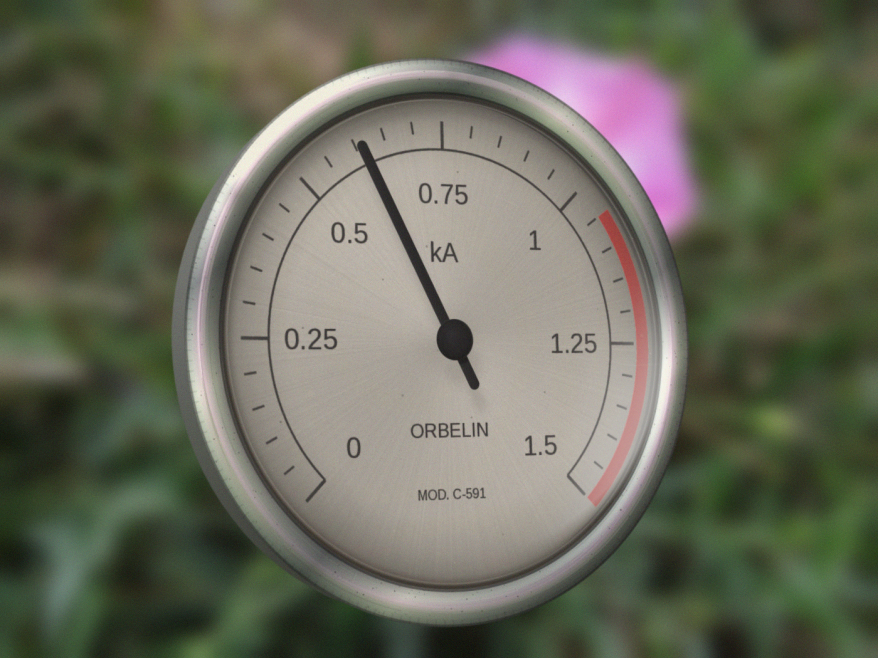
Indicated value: 0.6 kA
